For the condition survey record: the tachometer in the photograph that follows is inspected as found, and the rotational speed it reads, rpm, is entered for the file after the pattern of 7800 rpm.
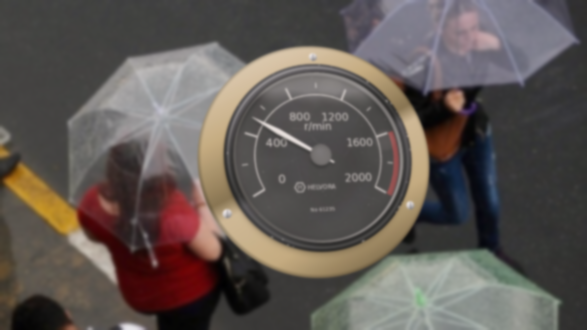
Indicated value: 500 rpm
